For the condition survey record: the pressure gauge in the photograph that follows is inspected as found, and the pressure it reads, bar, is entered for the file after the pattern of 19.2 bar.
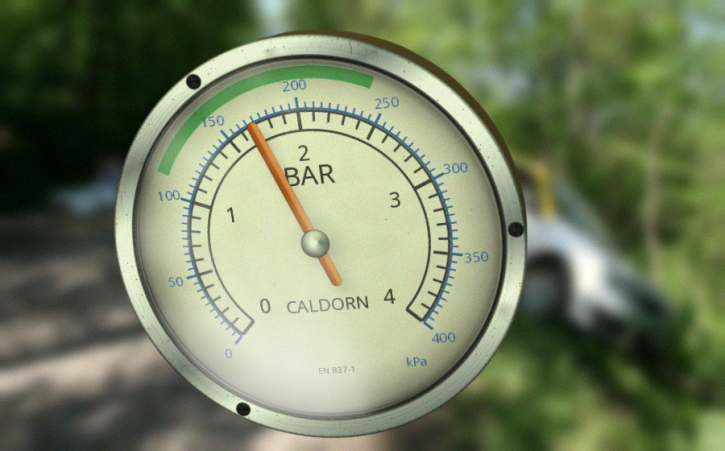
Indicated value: 1.7 bar
